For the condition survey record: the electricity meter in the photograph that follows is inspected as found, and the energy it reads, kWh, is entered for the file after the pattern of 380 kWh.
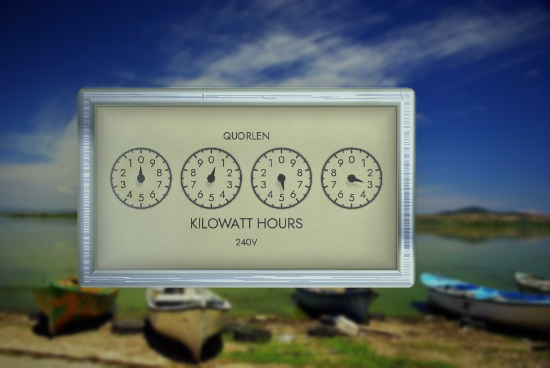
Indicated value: 53 kWh
